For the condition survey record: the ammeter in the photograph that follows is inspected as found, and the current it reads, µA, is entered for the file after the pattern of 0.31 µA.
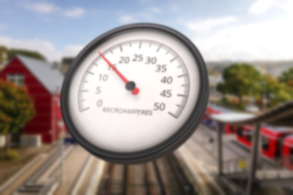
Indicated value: 15 µA
